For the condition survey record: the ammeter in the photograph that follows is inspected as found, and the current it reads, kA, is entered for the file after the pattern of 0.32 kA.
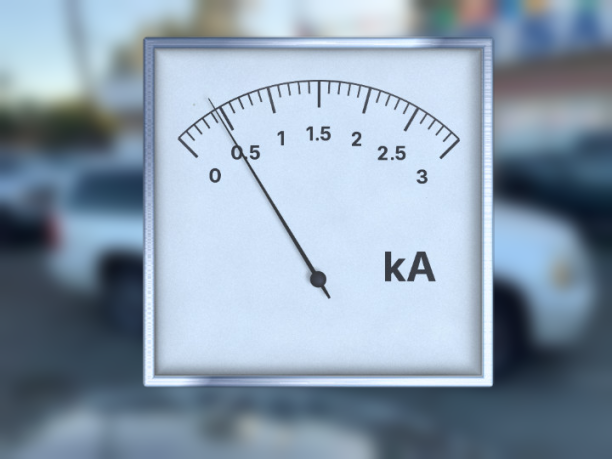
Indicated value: 0.45 kA
